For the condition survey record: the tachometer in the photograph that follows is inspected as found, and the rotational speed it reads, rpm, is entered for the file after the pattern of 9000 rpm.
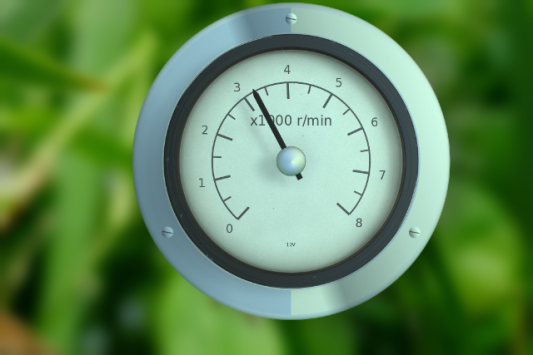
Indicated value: 3250 rpm
